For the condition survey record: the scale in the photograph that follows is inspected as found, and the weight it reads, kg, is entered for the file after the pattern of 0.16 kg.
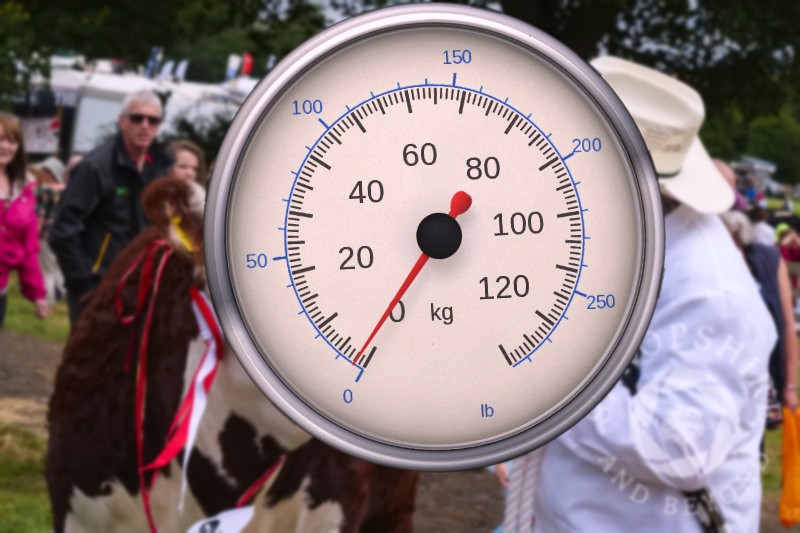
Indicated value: 2 kg
